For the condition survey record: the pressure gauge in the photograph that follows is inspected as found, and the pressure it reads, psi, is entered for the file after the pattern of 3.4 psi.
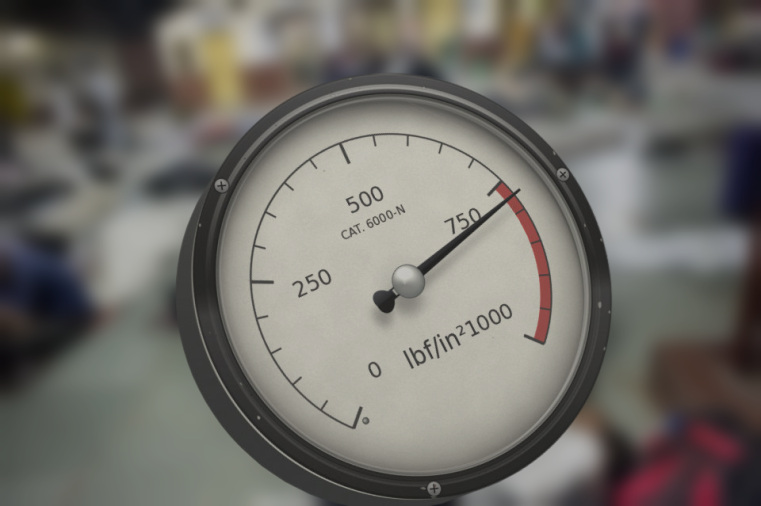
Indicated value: 775 psi
